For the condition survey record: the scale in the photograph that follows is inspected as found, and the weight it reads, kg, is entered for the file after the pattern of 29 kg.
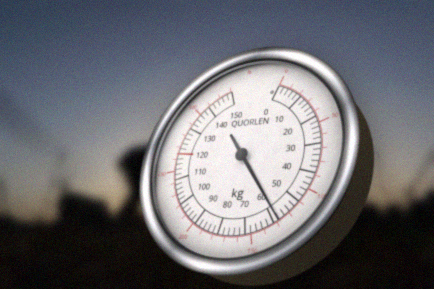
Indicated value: 58 kg
